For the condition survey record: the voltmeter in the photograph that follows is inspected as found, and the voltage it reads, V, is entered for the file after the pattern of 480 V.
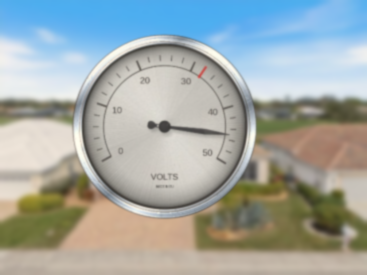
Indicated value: 45 V
